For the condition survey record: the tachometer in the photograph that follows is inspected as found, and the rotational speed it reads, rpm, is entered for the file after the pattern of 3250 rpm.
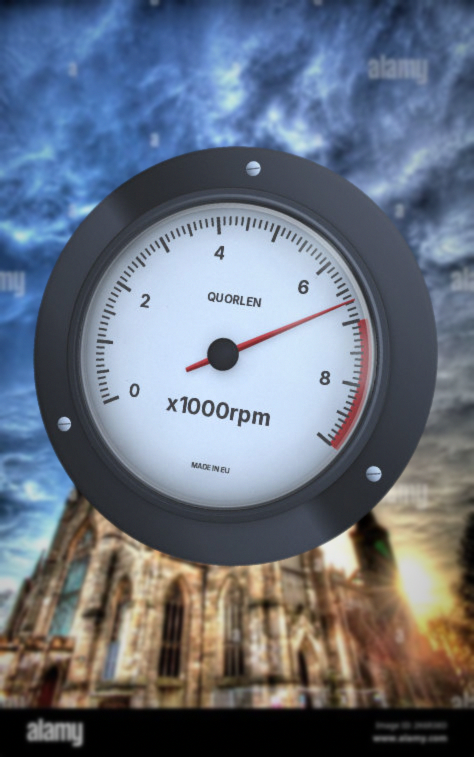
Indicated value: 6700 rpm
